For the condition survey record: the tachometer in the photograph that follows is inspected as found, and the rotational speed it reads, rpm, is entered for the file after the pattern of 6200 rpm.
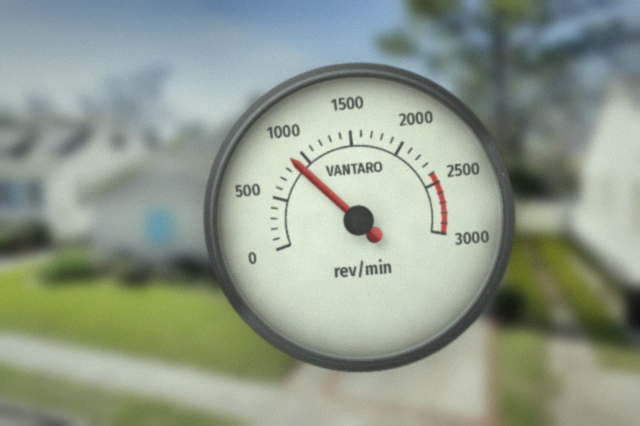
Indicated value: 900 rpm
